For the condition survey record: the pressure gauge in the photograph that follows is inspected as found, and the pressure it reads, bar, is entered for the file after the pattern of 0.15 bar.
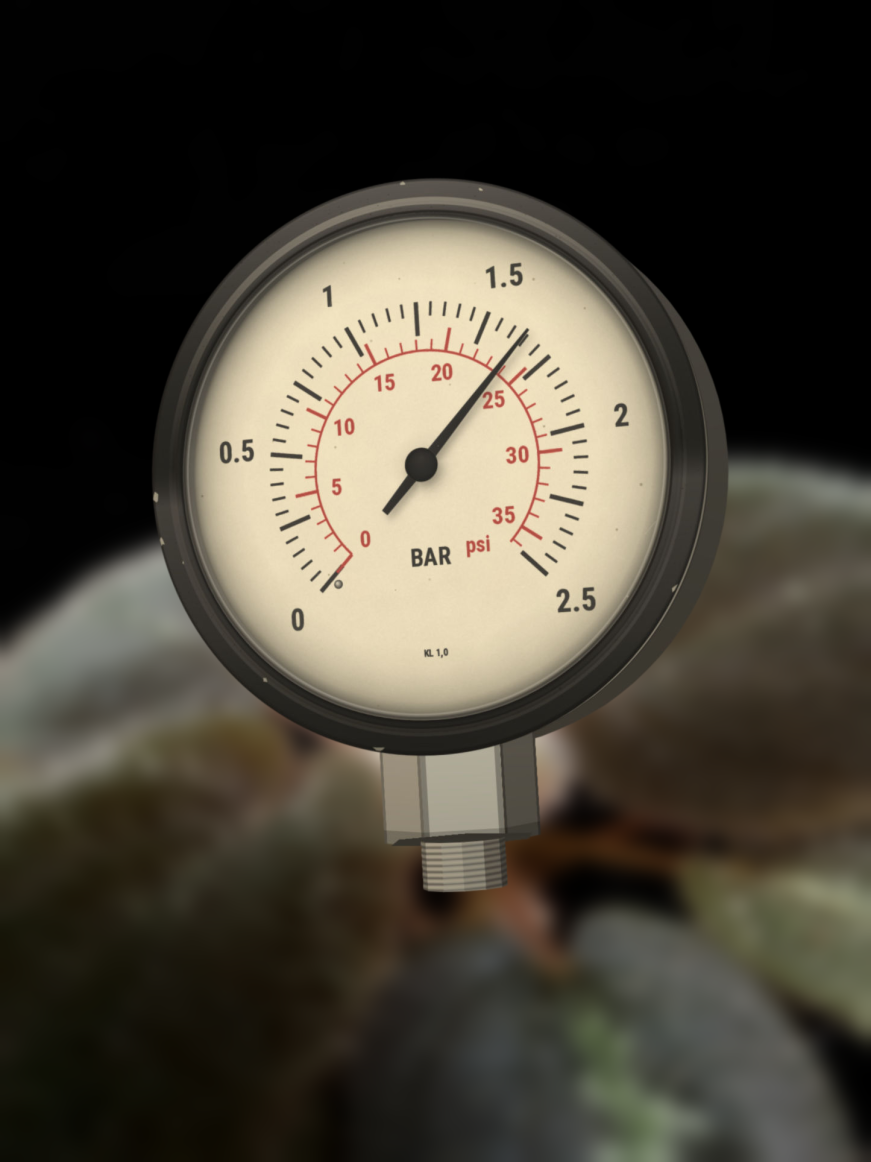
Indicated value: 1.65 bar
